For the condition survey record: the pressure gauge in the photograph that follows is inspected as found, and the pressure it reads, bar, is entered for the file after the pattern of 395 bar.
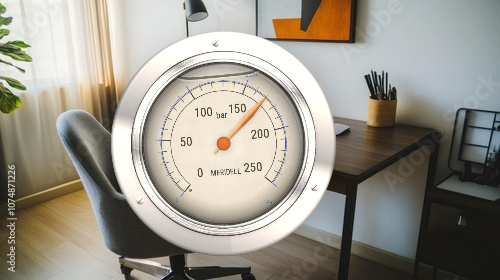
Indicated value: 170 bar
